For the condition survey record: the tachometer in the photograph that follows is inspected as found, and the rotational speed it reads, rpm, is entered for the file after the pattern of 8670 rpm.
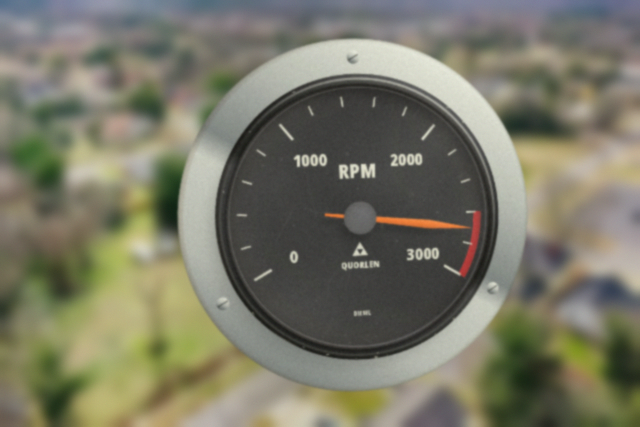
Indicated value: 2700 rpm
